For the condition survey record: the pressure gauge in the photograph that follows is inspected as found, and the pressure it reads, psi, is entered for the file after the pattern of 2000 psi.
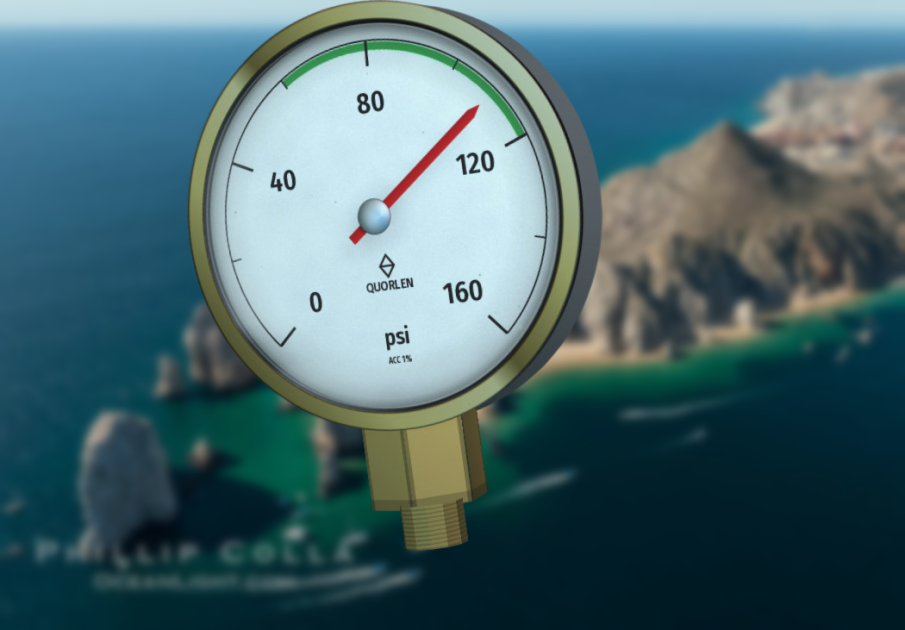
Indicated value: 110 psi
